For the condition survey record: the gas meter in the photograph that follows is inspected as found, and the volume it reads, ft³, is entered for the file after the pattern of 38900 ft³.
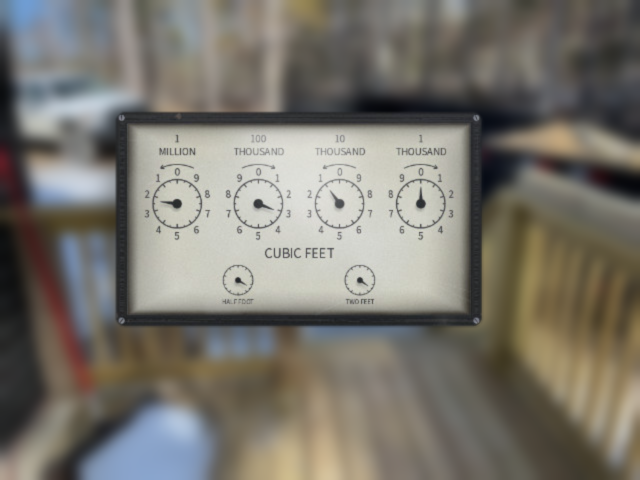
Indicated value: 231000 ft³
